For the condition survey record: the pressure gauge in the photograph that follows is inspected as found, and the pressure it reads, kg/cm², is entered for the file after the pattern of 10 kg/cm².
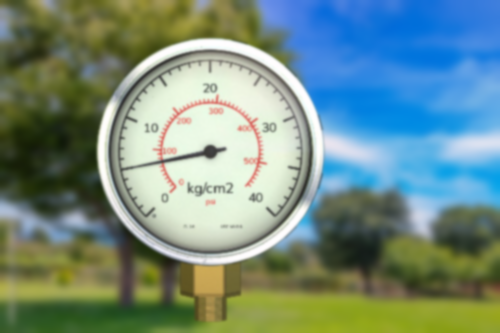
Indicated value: 5 kg/cm²
